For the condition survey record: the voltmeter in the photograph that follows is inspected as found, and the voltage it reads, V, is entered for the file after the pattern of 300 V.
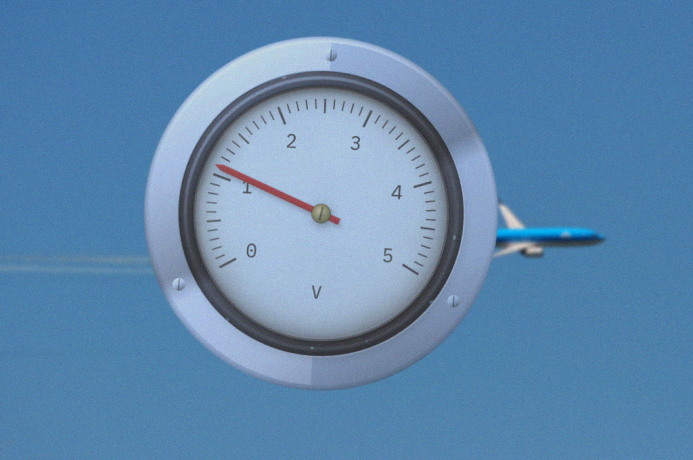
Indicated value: 1.1 V
